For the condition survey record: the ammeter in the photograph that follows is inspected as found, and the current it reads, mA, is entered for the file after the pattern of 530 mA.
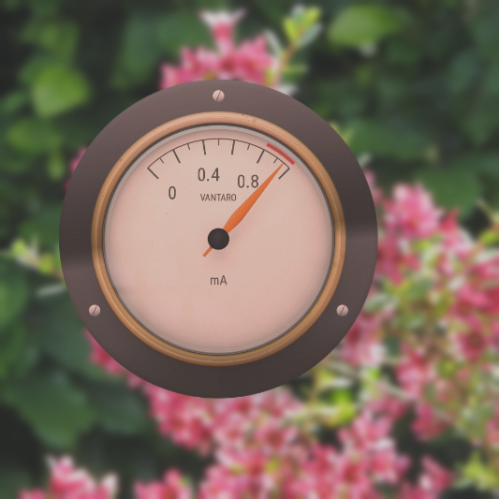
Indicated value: 0.95 mA
